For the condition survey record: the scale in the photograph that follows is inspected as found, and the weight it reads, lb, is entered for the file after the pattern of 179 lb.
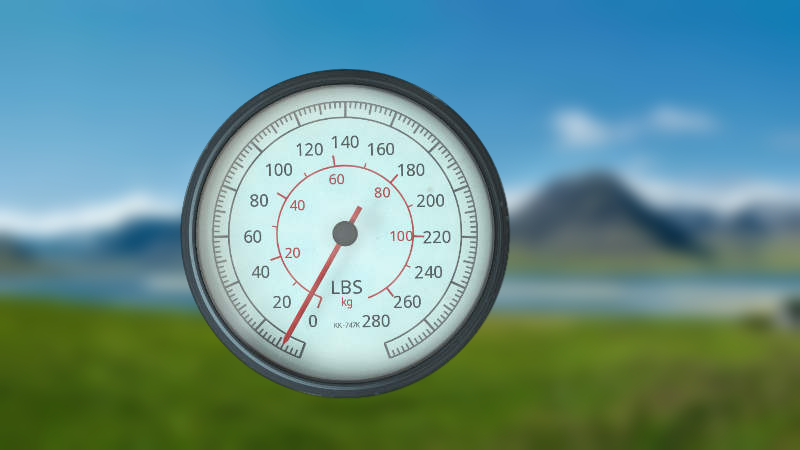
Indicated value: 8 lb
